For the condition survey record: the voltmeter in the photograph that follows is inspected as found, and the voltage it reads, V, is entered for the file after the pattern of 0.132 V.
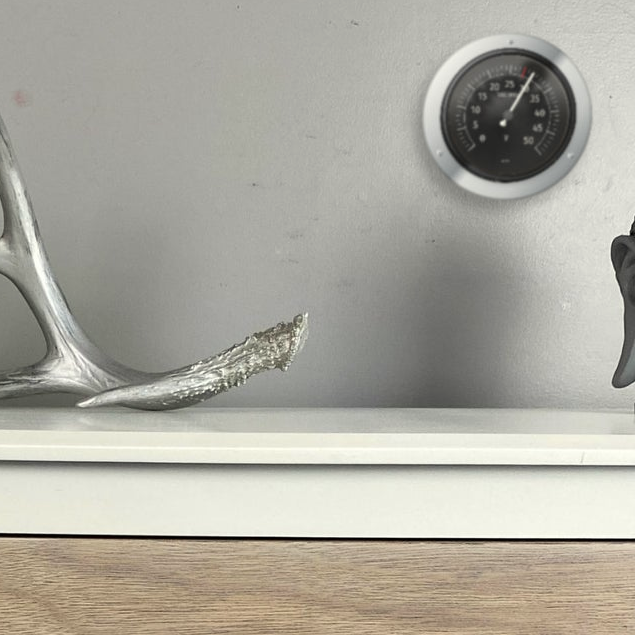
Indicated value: 30 V
